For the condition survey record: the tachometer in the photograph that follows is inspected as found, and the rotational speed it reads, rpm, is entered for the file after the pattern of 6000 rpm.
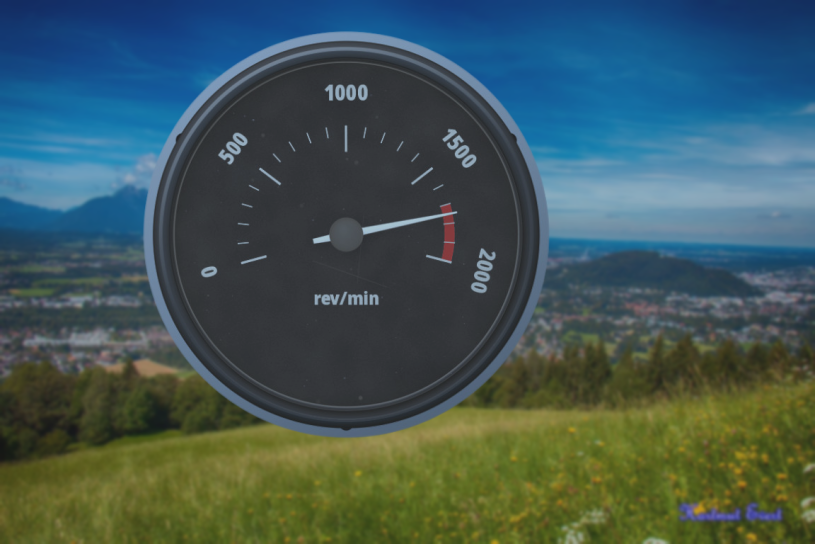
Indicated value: 1750 rpm
